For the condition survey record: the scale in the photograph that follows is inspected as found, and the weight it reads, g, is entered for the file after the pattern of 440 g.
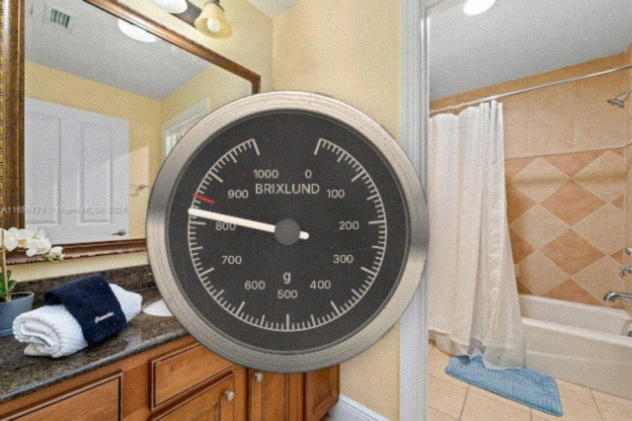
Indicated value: 820 g
